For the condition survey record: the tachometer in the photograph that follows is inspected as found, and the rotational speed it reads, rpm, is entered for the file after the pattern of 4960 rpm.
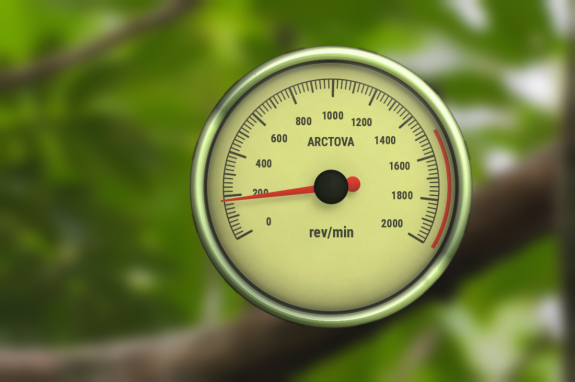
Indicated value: 180 rpm
